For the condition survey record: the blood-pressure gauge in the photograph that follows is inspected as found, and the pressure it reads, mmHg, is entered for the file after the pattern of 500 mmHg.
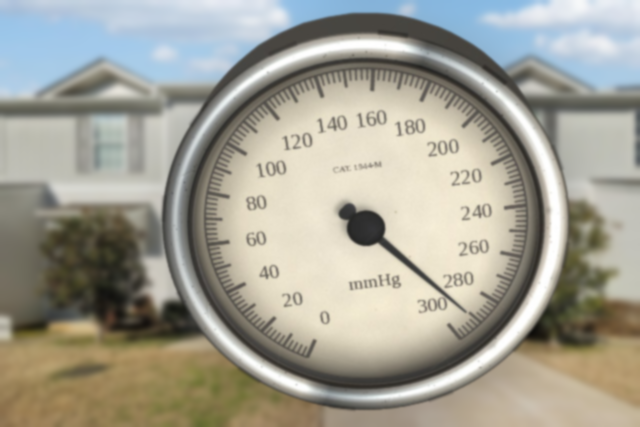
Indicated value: 290 mmHg
